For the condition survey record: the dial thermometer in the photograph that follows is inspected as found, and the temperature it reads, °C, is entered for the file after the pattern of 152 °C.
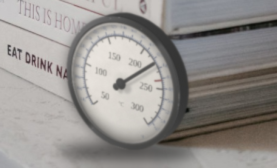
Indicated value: 220 °C
